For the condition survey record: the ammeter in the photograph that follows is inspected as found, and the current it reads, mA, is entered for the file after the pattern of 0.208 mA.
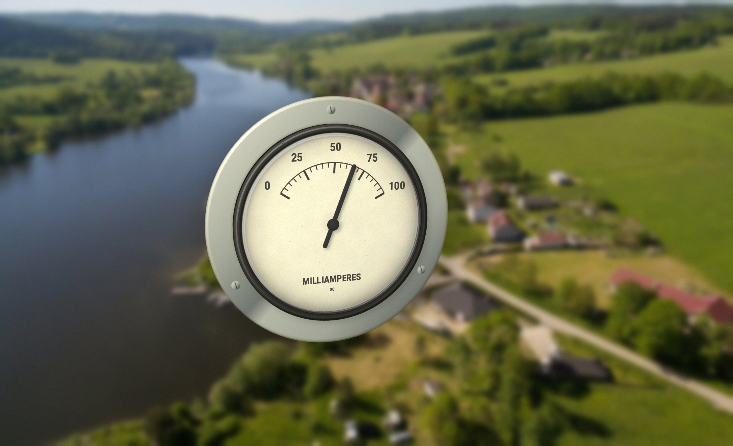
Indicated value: 65 mA
